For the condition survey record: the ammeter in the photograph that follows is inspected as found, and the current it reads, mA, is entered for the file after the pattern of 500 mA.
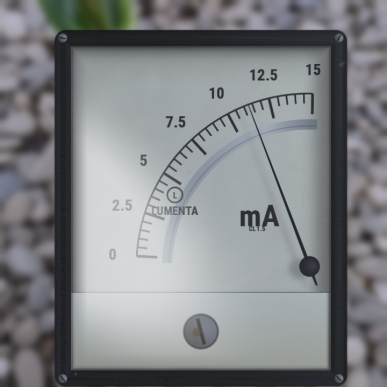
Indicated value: 11.25 mA
